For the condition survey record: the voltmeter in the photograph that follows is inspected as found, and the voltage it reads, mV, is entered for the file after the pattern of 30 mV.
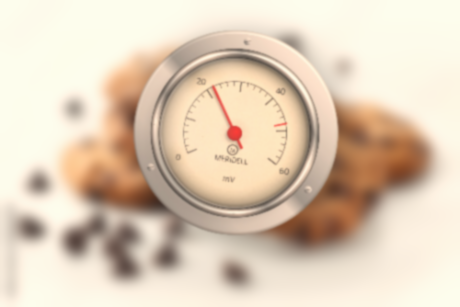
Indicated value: 22 mV
